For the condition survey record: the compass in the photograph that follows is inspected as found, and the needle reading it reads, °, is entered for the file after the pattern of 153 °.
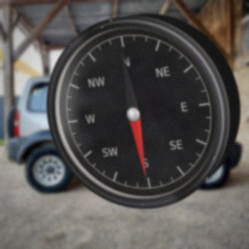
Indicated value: 180 °
